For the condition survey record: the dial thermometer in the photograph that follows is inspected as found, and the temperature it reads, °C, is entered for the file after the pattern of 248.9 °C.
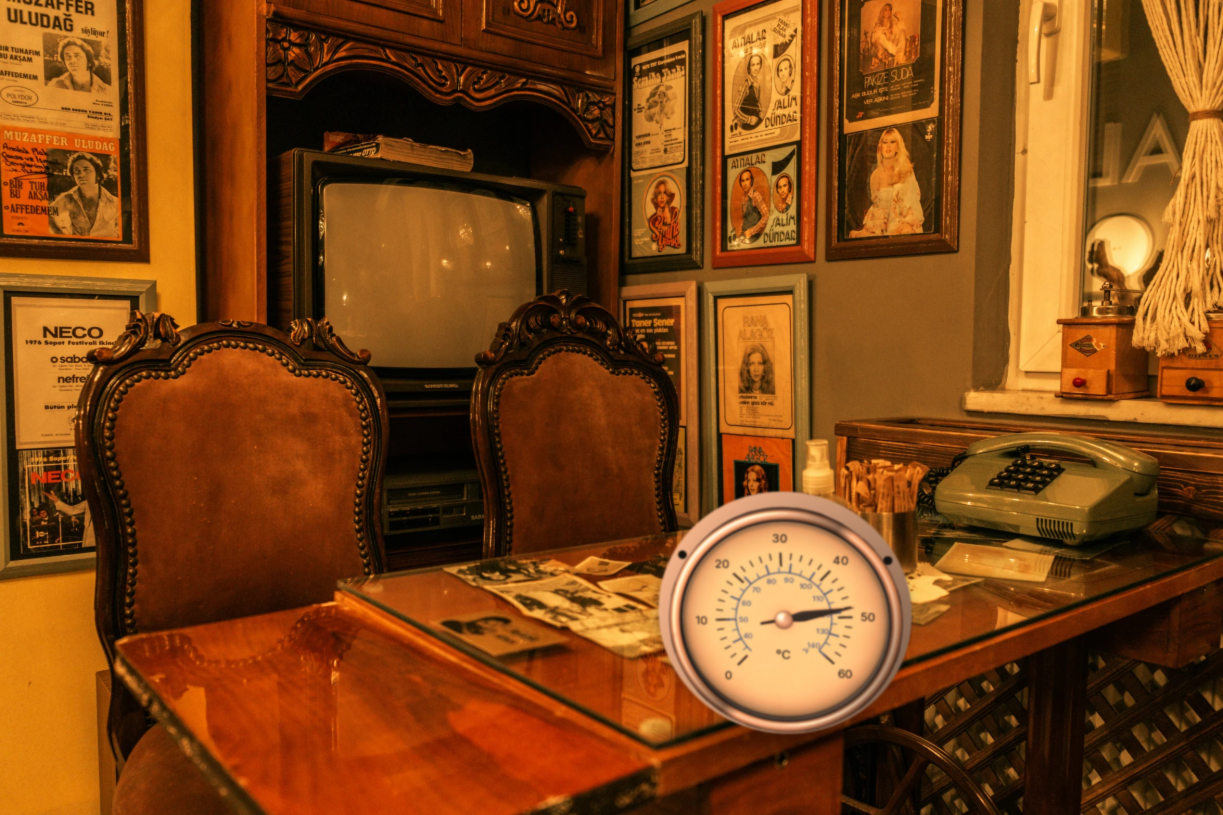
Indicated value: 48 °C
